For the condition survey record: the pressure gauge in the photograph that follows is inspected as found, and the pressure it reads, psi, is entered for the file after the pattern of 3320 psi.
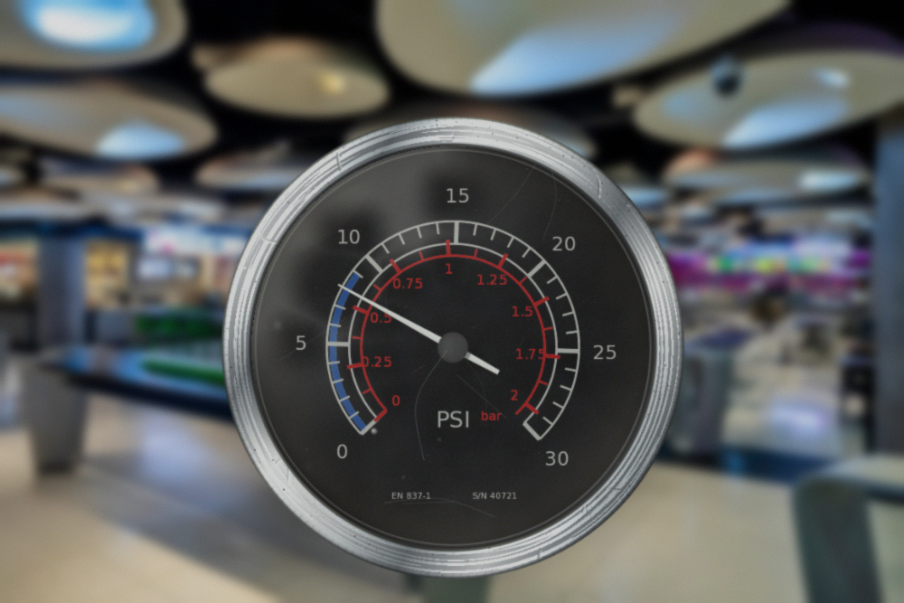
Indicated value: 8 psi
